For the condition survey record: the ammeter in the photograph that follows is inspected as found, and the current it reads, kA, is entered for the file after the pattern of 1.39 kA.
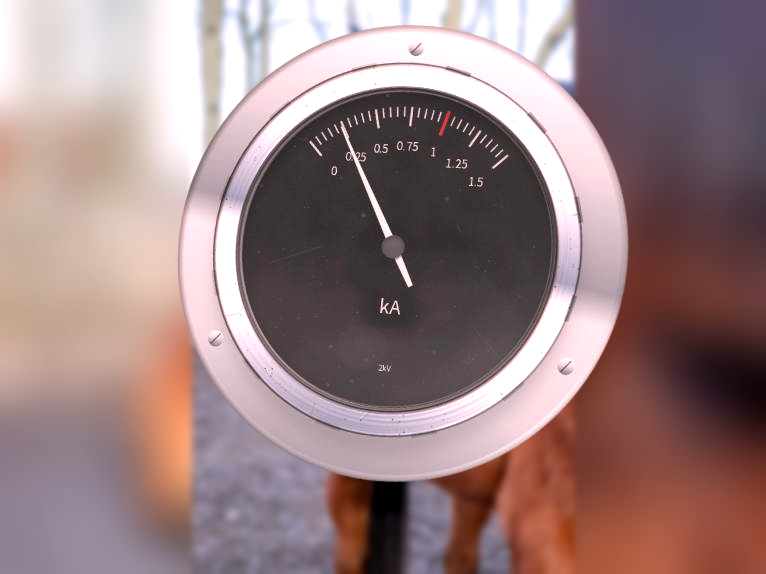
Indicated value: 0.25 kA
